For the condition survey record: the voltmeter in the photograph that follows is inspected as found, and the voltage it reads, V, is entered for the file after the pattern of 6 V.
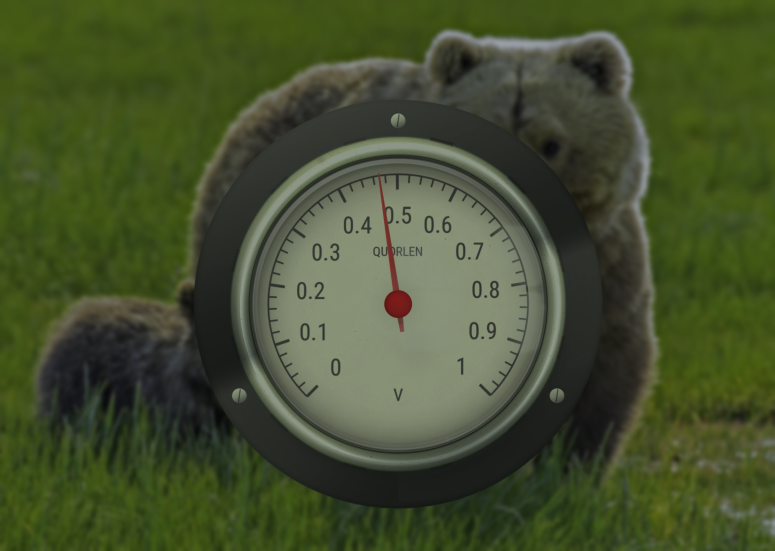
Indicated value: 0.47 V
